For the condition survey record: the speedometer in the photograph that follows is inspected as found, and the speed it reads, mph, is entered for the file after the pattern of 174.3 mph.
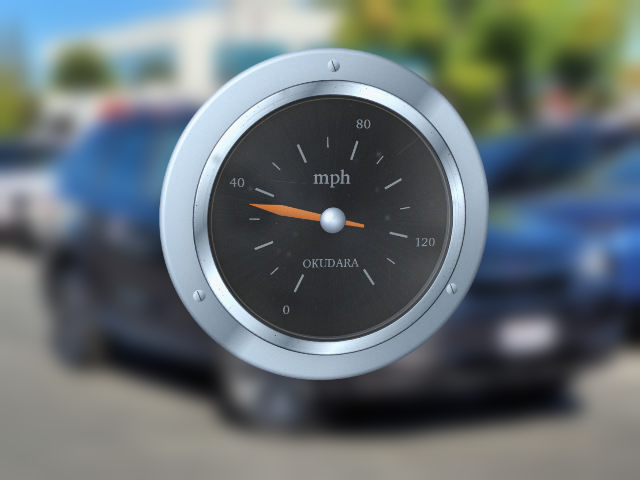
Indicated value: 35 mph
